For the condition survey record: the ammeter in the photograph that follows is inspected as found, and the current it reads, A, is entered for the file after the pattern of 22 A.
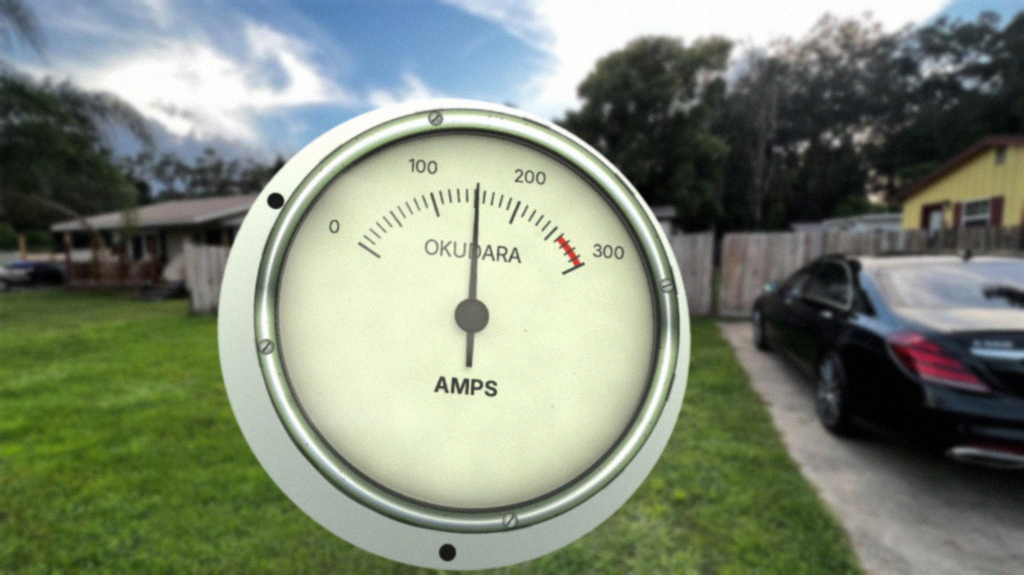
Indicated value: 150 A
